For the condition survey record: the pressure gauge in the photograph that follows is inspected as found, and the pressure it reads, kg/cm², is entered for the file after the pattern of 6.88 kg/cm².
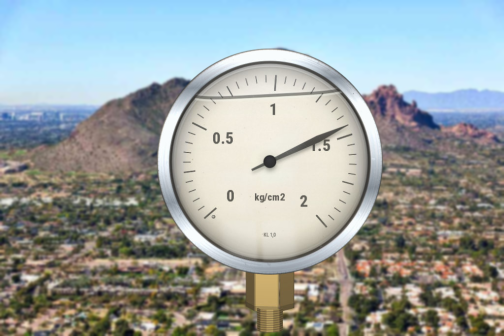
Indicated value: 1.45 kg/cm²
